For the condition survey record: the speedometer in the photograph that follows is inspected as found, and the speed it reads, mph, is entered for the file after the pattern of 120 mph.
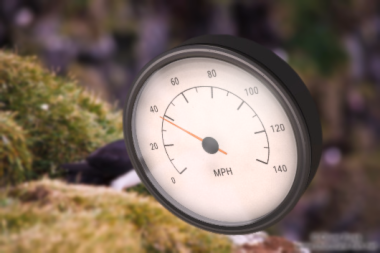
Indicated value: 40 mph
